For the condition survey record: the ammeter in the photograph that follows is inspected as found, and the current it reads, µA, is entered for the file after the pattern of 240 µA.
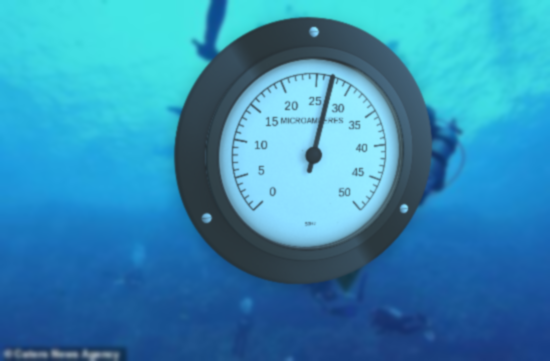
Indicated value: 27 µA
